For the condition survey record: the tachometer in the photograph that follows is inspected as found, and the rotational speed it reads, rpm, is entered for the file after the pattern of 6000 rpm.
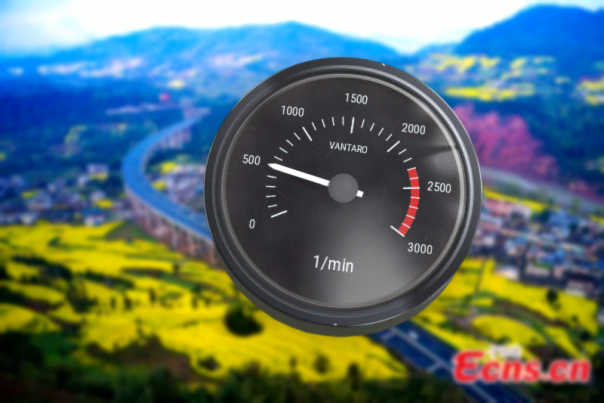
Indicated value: 500 rpm
